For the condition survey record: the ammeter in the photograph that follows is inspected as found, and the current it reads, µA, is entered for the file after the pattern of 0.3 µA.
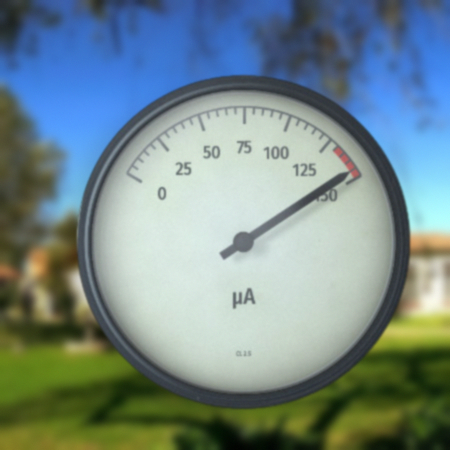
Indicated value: 145 µA
